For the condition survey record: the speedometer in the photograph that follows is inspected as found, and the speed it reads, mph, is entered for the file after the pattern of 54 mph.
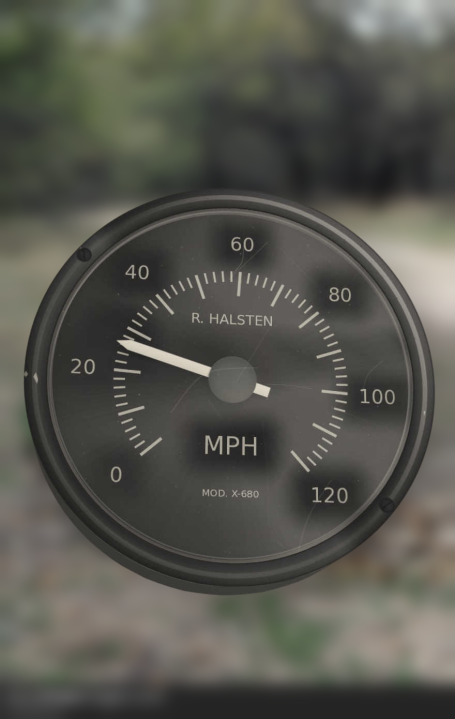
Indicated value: 26 mph
